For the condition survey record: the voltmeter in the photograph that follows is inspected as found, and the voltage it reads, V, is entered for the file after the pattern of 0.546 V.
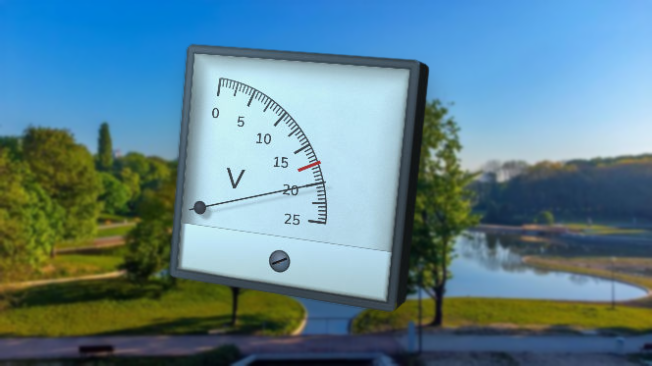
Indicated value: 20 V
